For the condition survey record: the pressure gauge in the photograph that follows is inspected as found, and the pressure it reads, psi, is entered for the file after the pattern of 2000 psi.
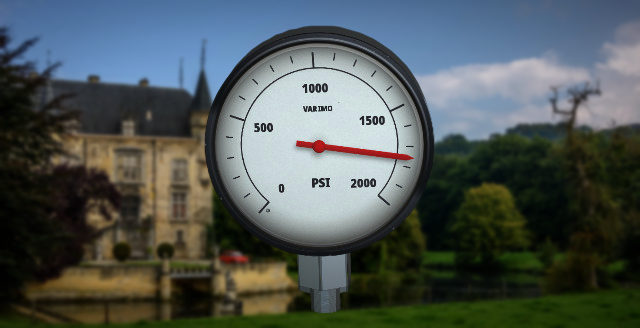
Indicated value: 1750 psi
